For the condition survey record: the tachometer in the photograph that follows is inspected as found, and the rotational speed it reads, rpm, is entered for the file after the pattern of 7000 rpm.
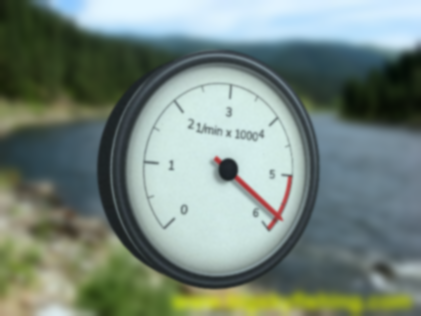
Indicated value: 5750 rpm
